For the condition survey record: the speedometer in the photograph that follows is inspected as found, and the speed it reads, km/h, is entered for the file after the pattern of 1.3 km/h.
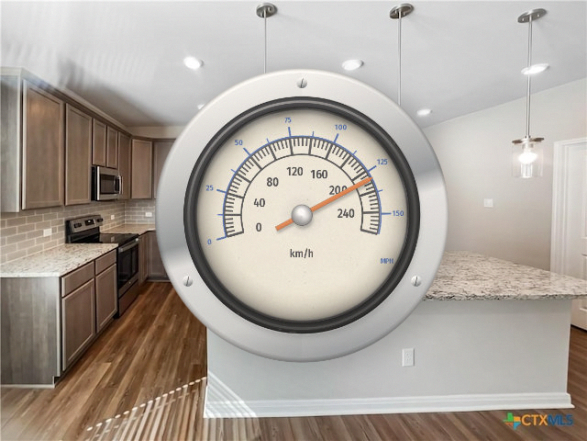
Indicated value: 208 km/h
